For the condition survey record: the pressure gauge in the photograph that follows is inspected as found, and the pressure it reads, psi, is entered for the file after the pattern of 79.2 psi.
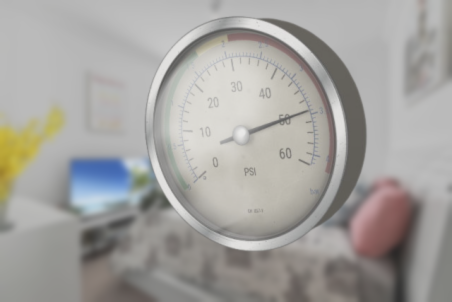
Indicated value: 50 psi
